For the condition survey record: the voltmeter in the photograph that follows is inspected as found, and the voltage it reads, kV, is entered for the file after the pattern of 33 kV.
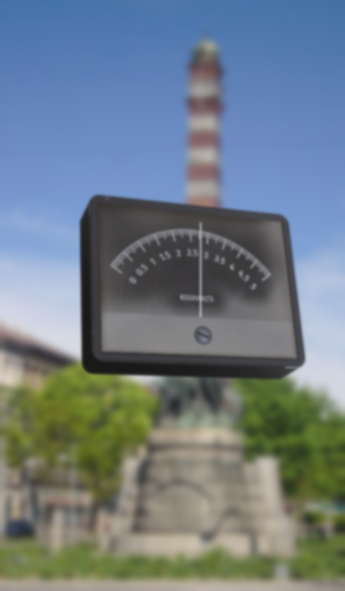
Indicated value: 2.75 kV
